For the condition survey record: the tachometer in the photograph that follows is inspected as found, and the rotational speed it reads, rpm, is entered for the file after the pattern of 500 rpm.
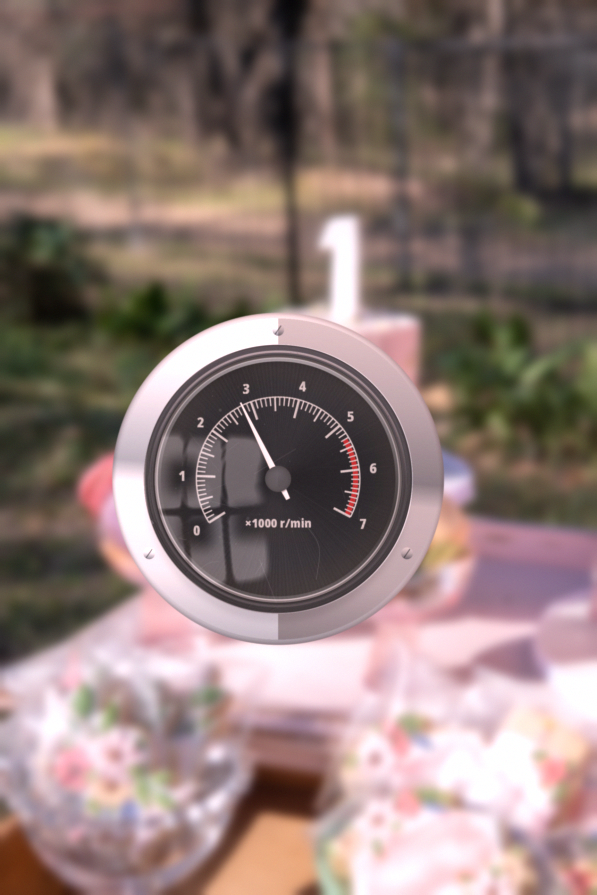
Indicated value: 2800 rpm
